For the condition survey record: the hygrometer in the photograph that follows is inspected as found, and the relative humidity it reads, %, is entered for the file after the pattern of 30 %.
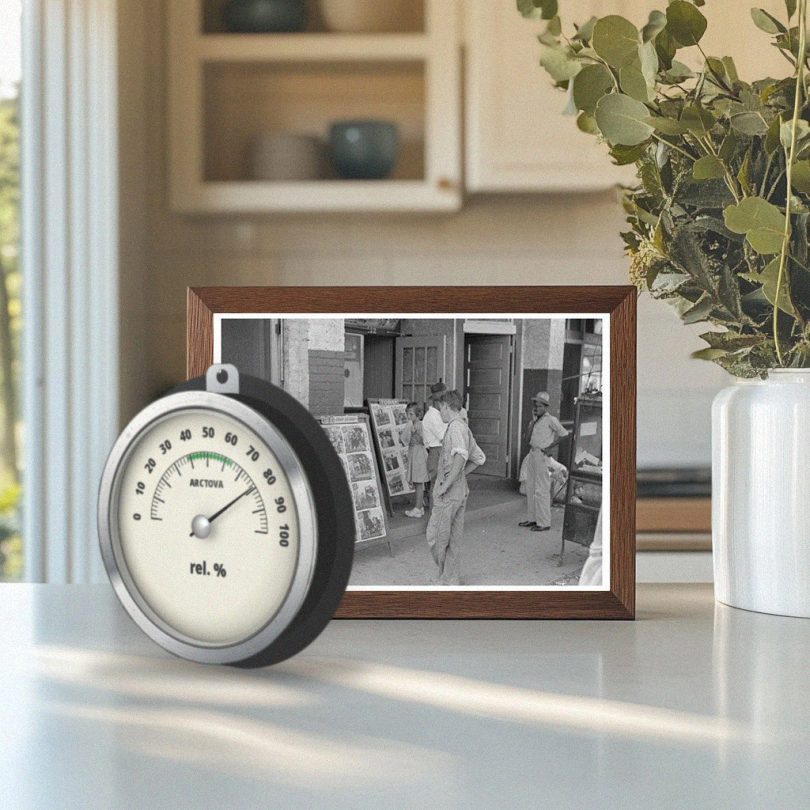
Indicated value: 80 %
